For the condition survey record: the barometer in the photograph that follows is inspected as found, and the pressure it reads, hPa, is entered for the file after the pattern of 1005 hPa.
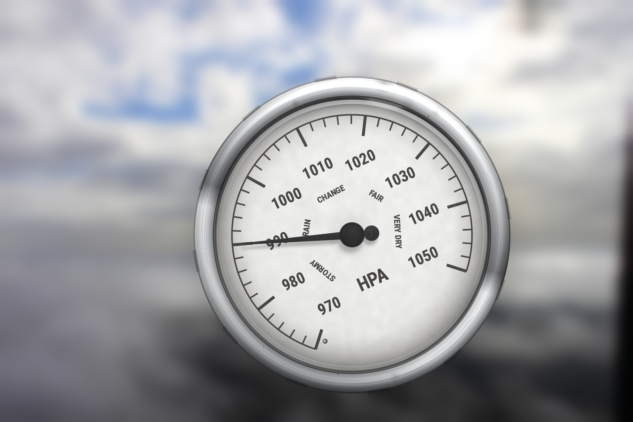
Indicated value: 990 hPa
